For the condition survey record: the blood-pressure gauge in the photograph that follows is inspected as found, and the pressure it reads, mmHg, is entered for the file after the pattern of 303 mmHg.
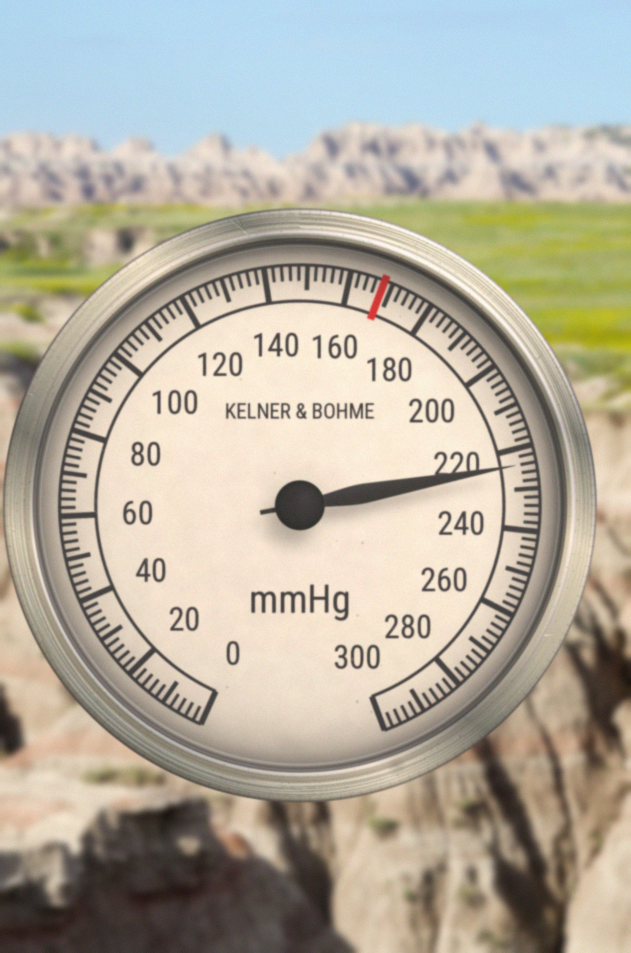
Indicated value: 224 mmHg
